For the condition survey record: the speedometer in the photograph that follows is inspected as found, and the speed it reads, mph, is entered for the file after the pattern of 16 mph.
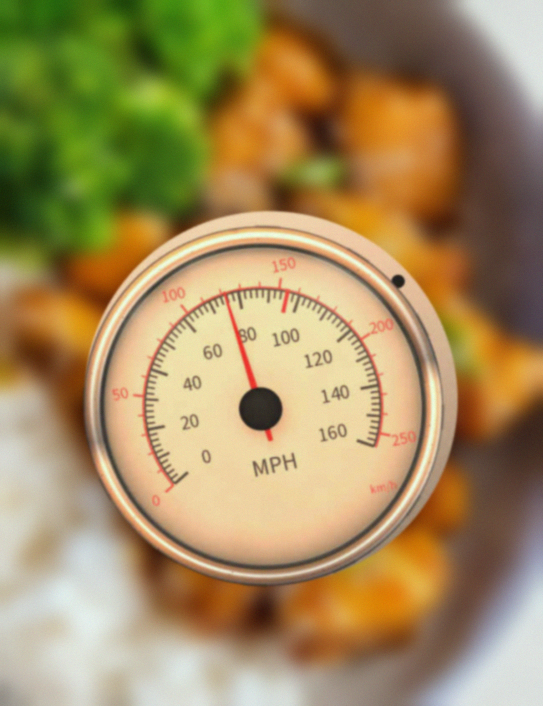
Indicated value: 76 mph
